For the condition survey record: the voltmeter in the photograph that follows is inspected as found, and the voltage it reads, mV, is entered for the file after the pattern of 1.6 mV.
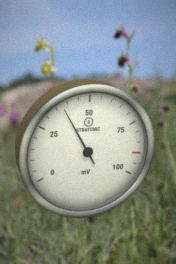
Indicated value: 37.5 mV
